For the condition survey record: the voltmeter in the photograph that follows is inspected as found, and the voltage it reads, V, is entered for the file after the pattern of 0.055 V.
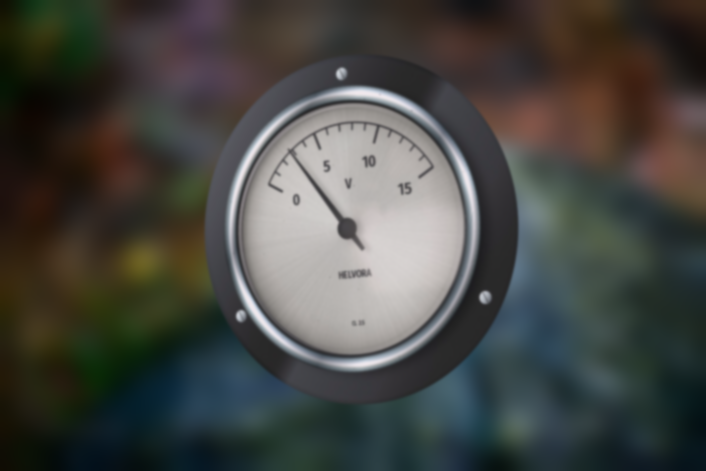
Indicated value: 3 V
